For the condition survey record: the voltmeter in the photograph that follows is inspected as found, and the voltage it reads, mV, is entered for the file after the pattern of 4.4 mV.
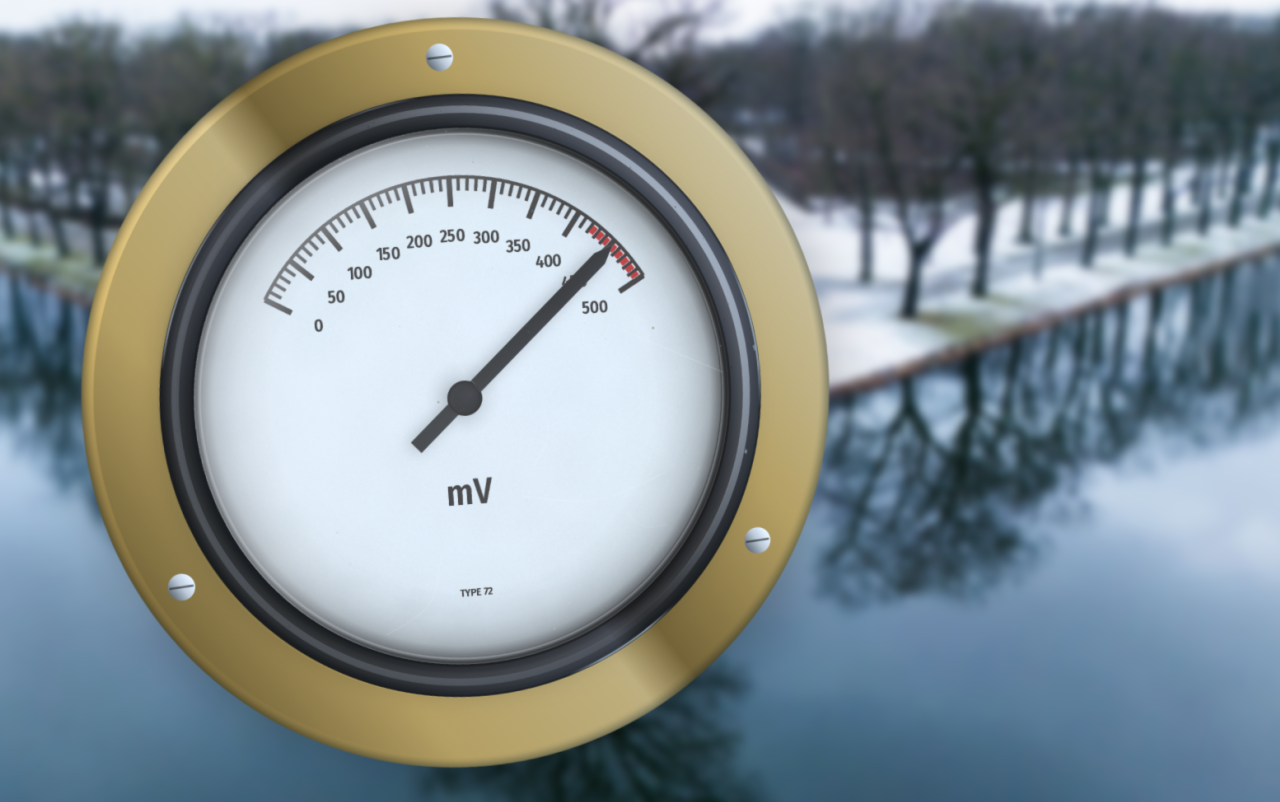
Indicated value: 450 mV
